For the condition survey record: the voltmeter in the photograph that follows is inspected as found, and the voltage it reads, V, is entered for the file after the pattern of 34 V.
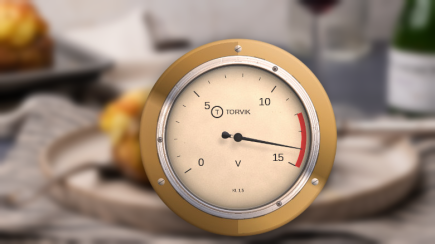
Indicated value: 14 V
